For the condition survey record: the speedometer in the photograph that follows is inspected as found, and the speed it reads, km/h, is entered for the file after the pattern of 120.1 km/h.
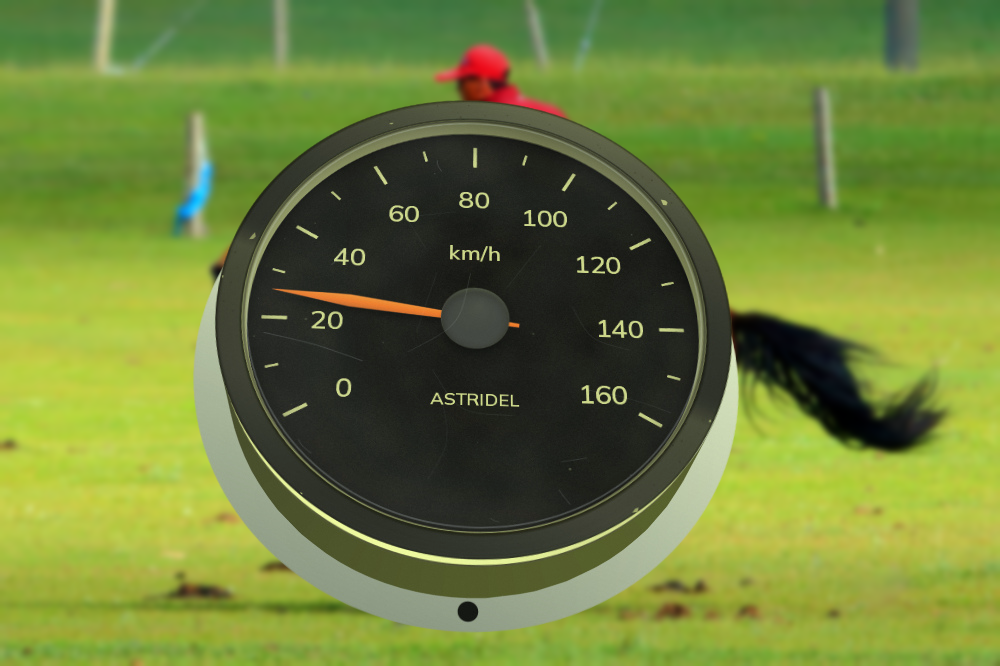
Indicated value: 25 km/h
